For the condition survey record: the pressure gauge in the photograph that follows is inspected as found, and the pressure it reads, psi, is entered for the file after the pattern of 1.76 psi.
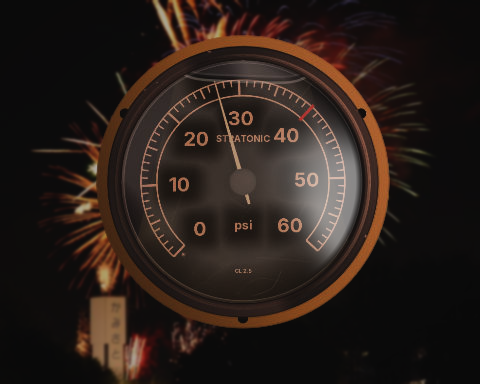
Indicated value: 27 psi
